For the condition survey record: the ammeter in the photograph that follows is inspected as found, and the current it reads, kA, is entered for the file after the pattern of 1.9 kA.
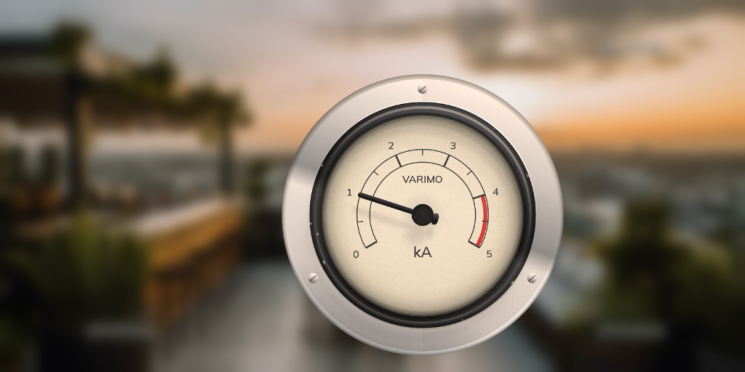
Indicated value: 1 kA
